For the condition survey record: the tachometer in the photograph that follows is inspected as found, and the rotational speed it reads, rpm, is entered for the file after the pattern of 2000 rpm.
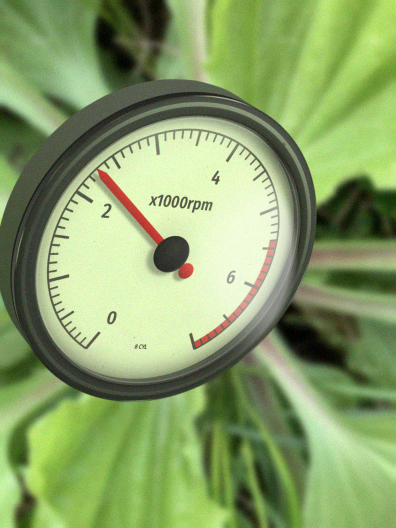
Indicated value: 2300 rpm
